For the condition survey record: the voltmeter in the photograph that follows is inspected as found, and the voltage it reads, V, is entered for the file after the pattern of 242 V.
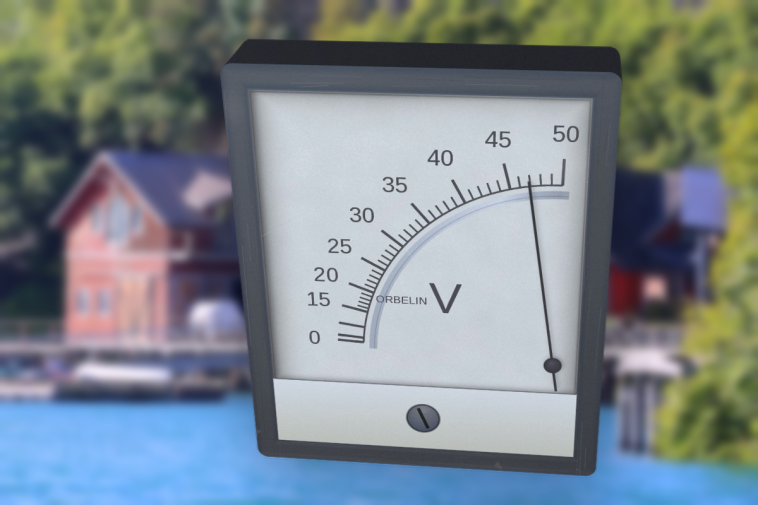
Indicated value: 47 V
